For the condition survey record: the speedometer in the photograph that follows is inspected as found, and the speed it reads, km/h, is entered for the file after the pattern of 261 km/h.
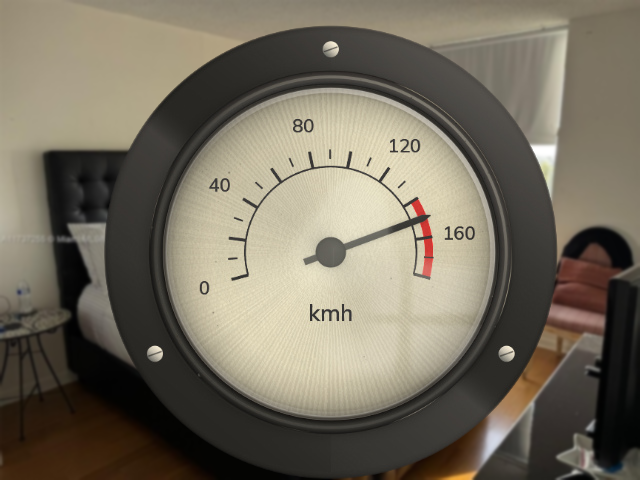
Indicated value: 150 km/h
